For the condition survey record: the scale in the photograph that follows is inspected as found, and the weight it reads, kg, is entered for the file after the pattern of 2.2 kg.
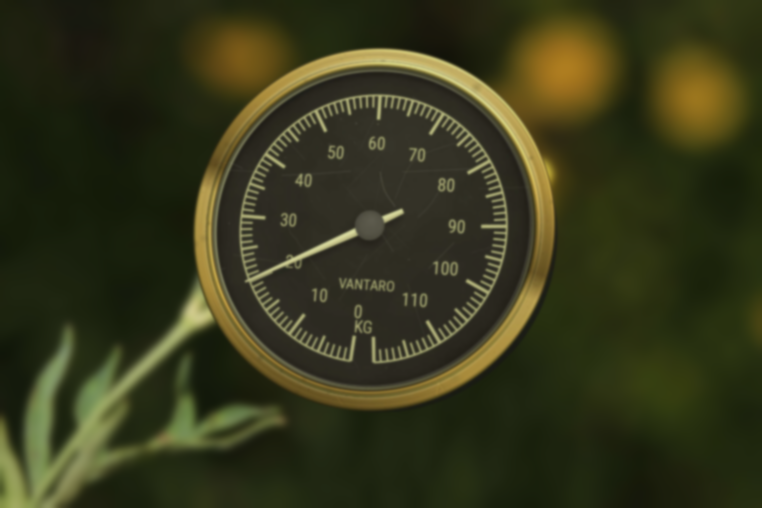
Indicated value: 20 kg
